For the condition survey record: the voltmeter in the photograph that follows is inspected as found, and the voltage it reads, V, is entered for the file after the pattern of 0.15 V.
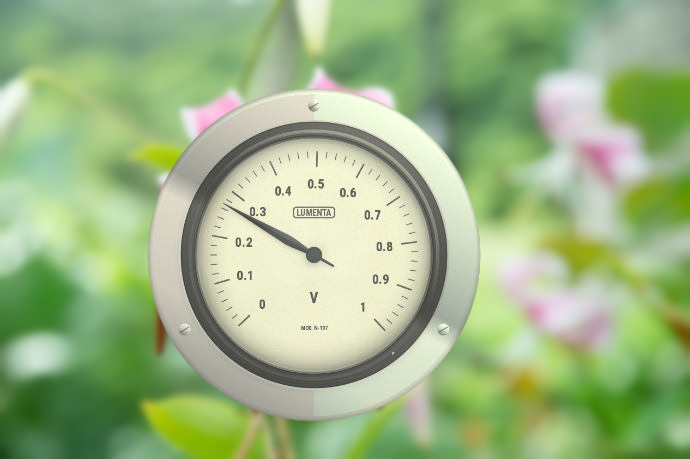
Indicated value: 0.27 V
